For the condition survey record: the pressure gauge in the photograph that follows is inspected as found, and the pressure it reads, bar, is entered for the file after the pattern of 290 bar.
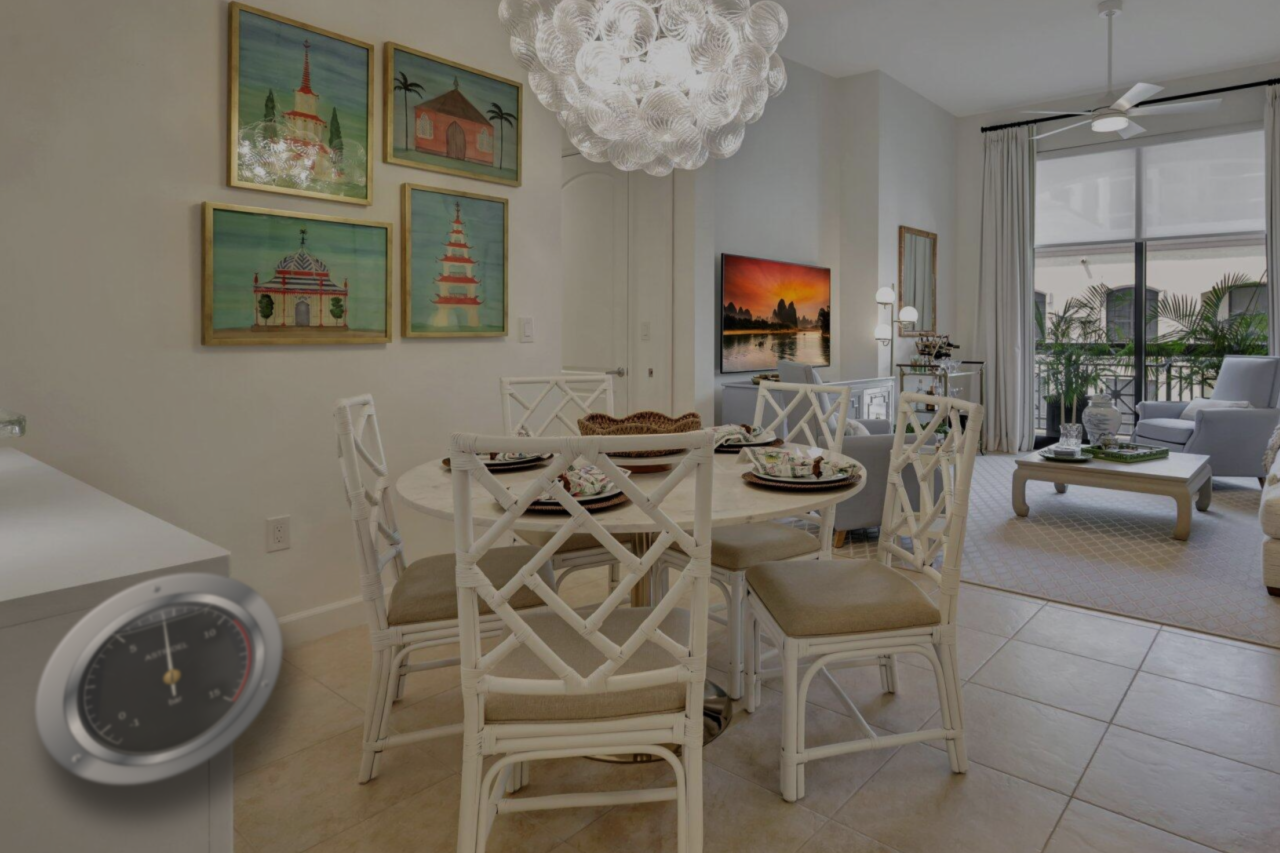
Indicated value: 7 bar
